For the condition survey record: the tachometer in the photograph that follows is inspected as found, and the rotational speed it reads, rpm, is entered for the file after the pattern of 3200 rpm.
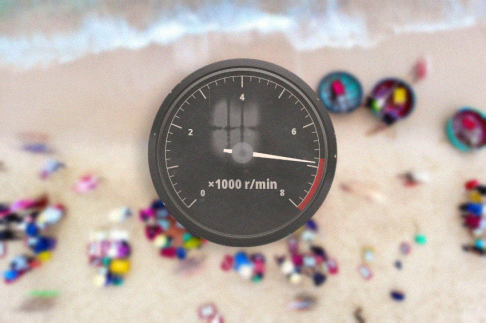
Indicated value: 6900 rpm
